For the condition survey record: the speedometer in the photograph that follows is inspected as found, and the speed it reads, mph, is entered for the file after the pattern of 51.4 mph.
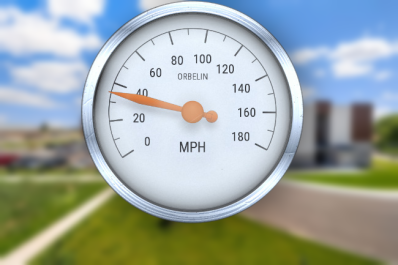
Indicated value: 35 mph
